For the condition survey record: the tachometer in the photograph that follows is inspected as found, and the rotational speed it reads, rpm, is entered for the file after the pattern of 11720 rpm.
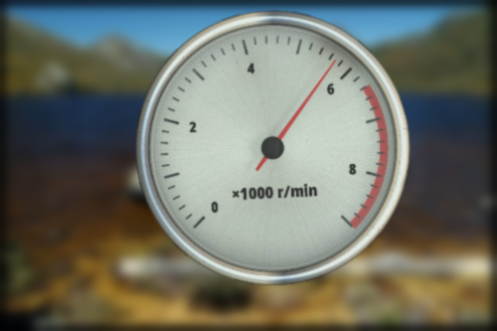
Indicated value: 5700 rpm
